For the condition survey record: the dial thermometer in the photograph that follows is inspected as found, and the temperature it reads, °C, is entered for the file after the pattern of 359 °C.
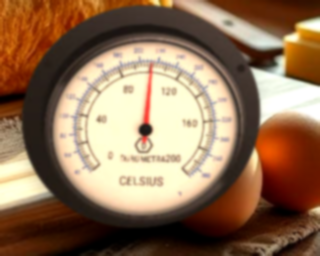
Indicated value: 100 °C
